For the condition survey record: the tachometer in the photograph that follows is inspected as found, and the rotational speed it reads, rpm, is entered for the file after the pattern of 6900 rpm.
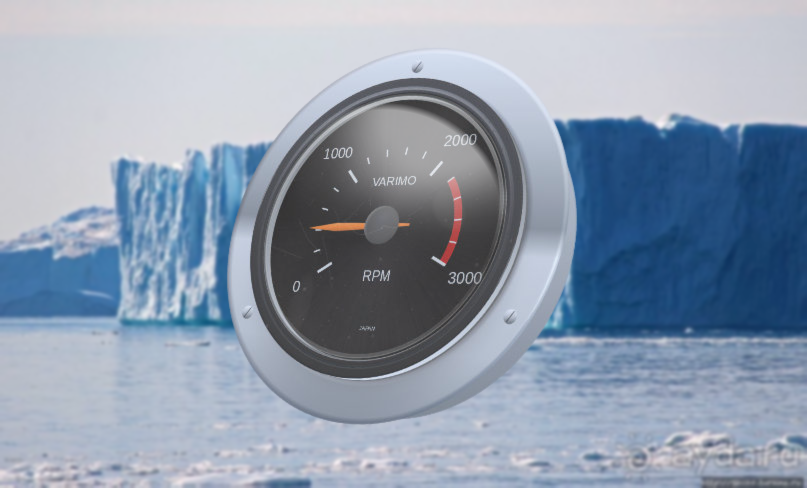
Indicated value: 400 rpm
